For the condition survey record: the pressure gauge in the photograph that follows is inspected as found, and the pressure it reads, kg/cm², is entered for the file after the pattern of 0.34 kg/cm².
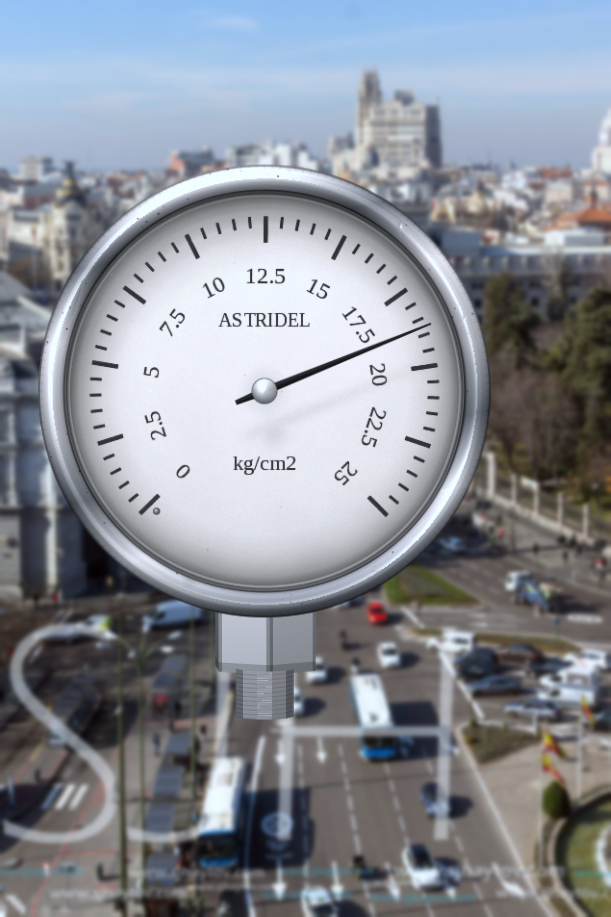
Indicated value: 18.75 kg/cm²
